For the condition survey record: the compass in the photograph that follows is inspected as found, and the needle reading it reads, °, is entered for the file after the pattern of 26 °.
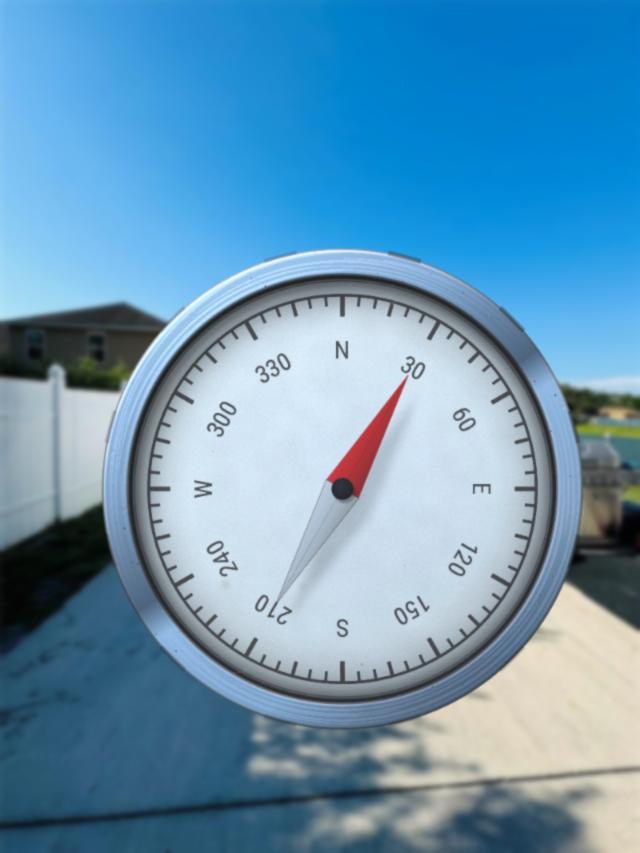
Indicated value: 30 °
